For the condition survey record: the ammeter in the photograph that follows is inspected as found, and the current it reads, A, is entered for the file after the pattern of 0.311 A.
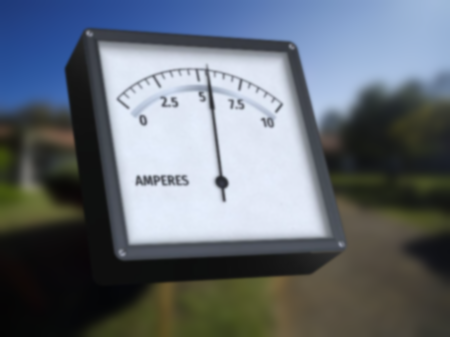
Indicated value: 5.5 A
